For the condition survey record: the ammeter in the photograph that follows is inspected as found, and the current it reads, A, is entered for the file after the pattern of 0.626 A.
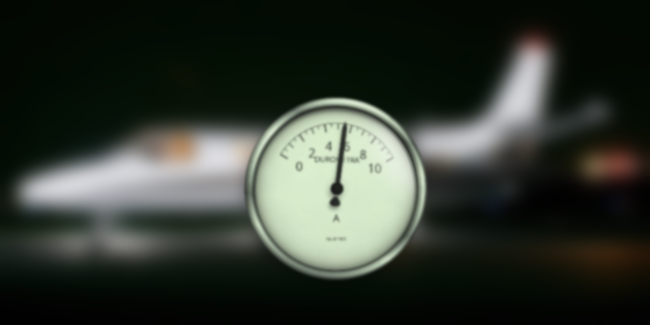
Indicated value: 5.5 A
